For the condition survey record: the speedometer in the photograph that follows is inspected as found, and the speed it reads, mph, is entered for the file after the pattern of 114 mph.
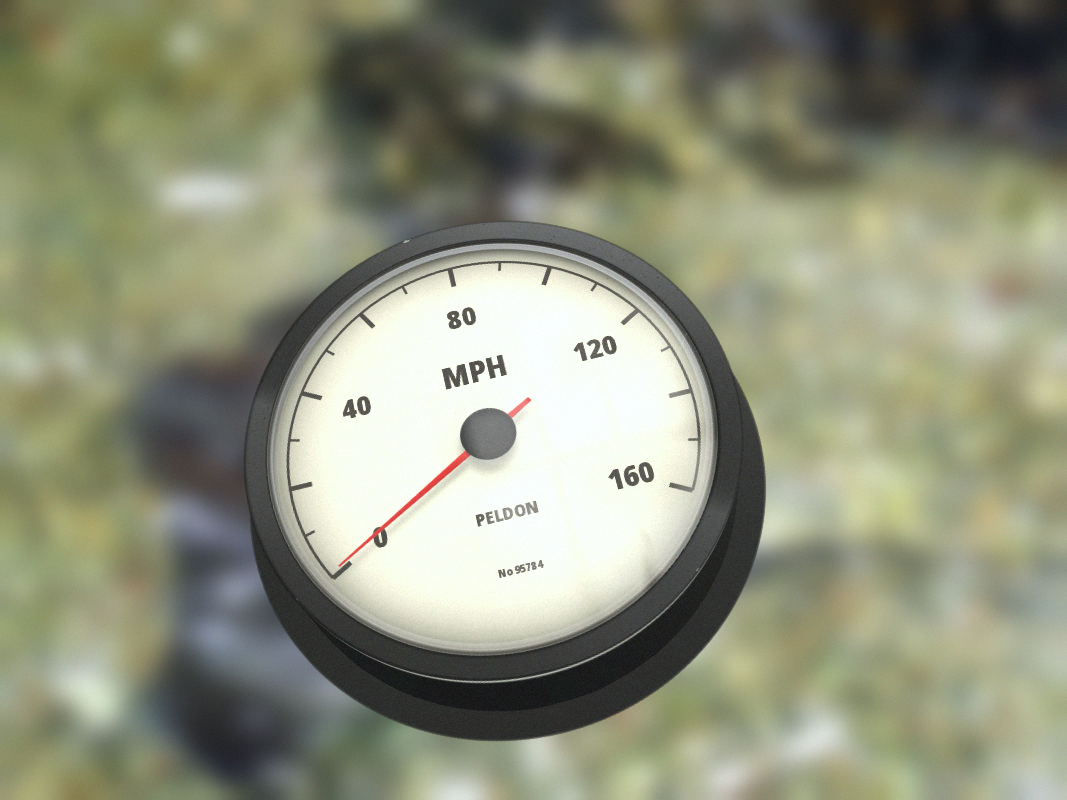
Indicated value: 0 mph
